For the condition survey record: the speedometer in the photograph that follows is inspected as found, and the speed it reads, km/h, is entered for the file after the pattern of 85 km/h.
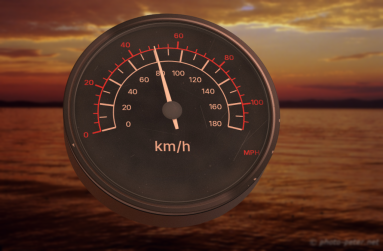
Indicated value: 80 km/h
